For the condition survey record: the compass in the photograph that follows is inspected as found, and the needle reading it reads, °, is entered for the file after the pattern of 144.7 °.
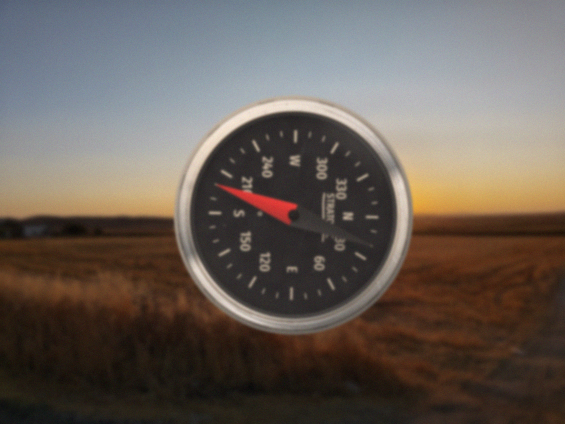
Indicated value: 200 °
